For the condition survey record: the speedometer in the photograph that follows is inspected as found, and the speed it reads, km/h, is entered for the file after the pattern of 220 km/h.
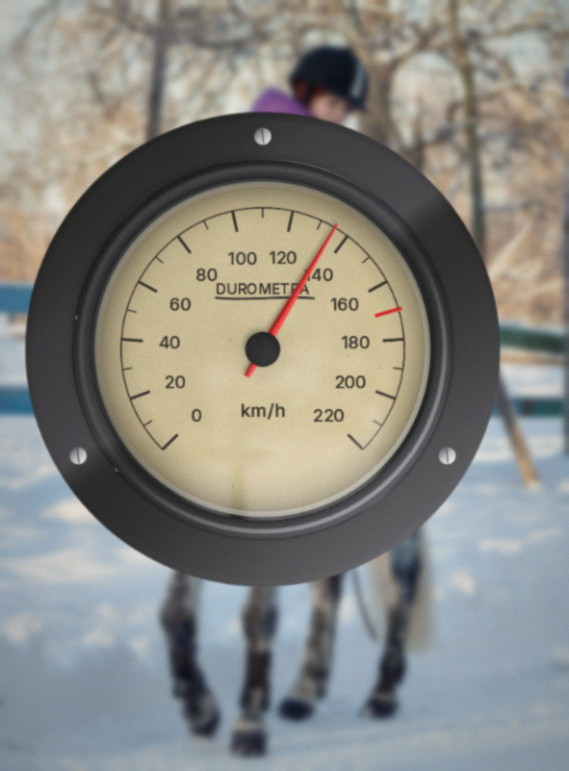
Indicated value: 135 km/h
